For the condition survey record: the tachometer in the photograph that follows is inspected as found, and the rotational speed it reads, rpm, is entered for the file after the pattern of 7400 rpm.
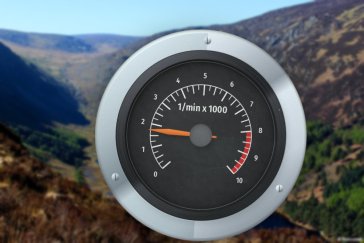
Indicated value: 1750 rpm
